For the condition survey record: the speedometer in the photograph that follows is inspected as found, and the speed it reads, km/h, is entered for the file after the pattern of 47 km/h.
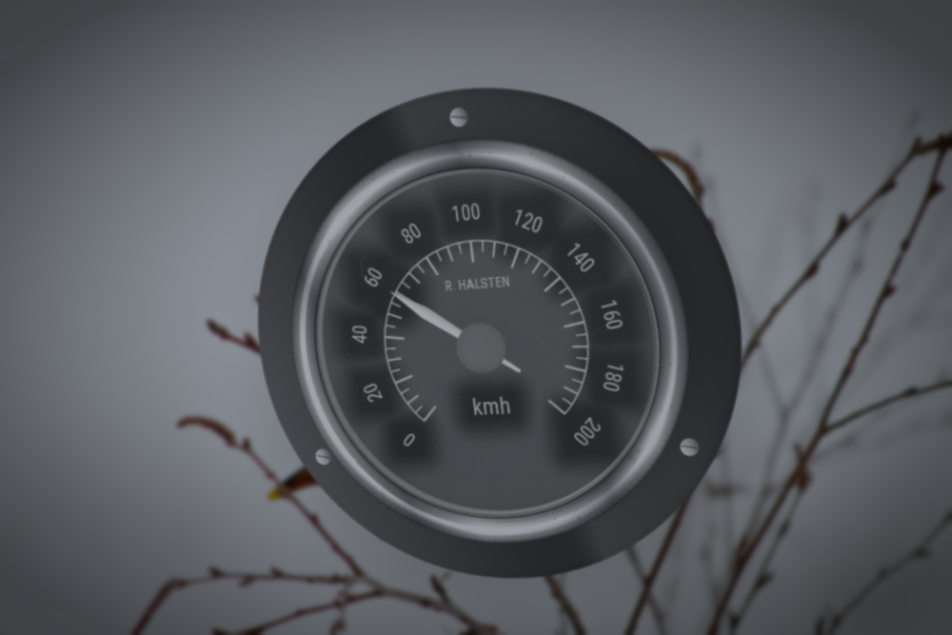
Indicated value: 60 km/h
